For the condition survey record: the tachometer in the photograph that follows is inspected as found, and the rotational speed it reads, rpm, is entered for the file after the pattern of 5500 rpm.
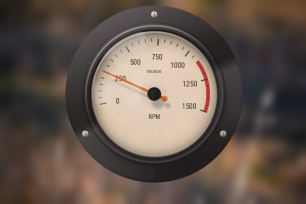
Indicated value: 250 rpm
